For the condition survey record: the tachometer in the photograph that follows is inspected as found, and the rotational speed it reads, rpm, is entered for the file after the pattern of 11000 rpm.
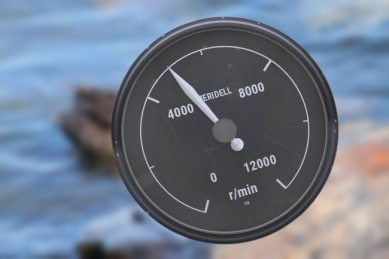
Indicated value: 5000 rpm
